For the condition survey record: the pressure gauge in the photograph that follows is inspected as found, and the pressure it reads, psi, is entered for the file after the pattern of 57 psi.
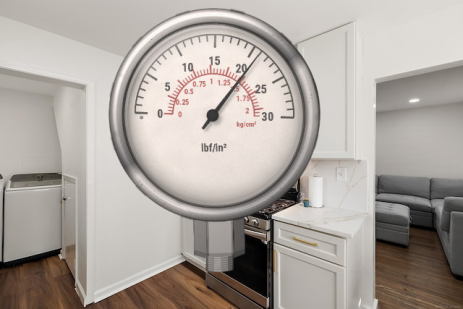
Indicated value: 21 psi
